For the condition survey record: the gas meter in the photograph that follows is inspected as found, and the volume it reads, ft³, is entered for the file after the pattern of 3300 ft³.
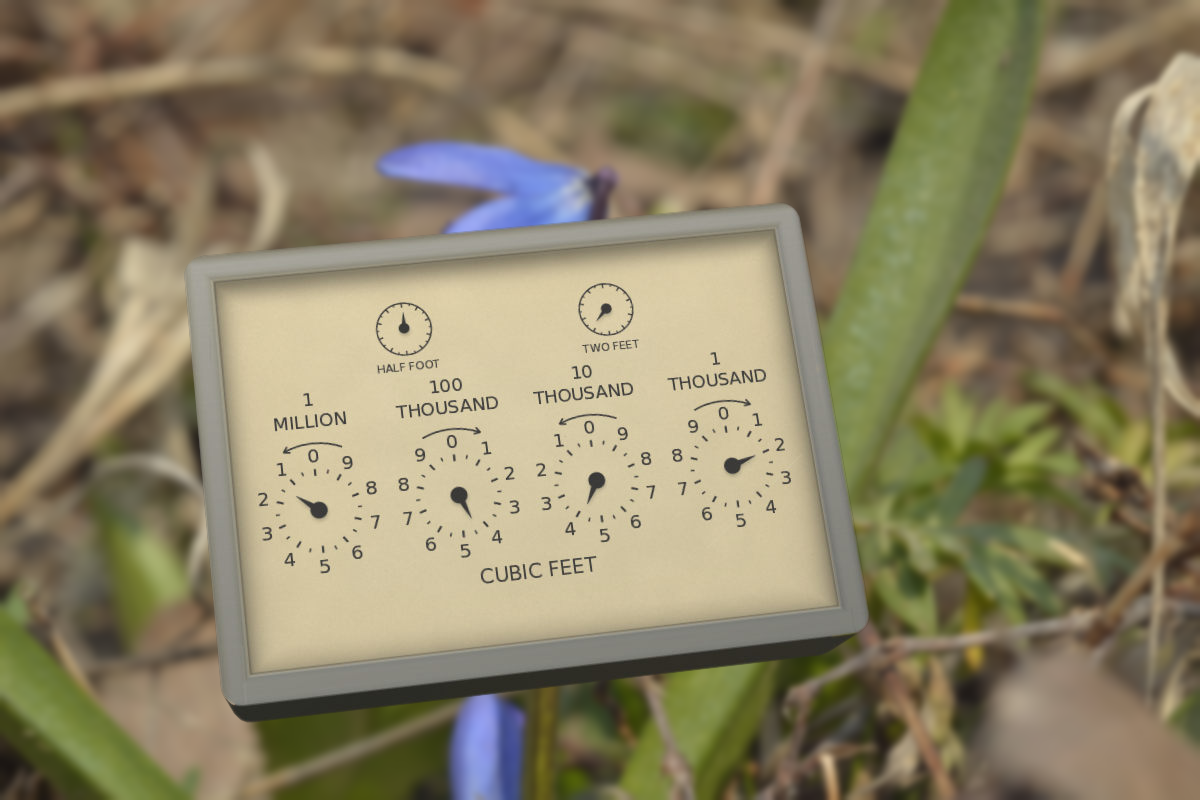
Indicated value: 144200 ft³
